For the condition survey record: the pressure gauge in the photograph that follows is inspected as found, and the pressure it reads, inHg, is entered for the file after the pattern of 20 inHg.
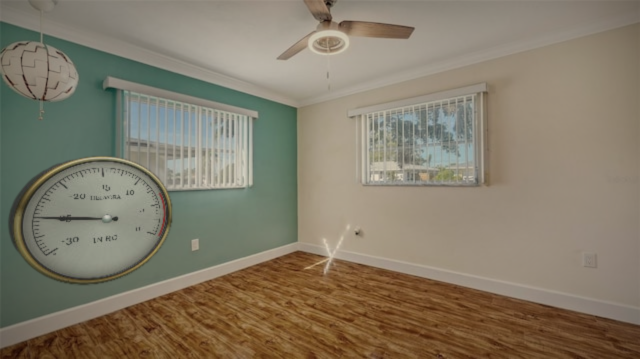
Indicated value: -25 inHg
